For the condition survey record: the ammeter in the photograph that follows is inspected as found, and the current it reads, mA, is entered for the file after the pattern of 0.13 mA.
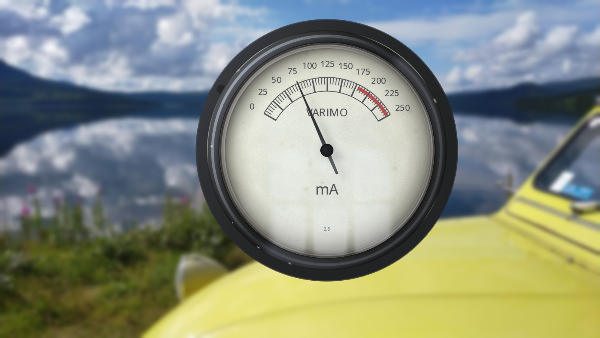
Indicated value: 75 mA
